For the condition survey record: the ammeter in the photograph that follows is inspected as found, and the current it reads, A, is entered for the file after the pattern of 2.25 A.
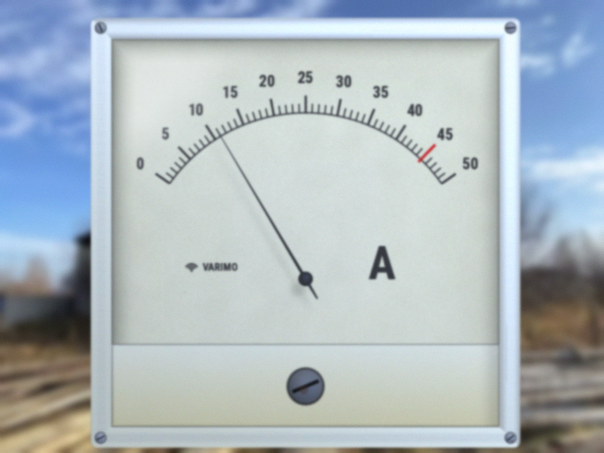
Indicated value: 11 A
